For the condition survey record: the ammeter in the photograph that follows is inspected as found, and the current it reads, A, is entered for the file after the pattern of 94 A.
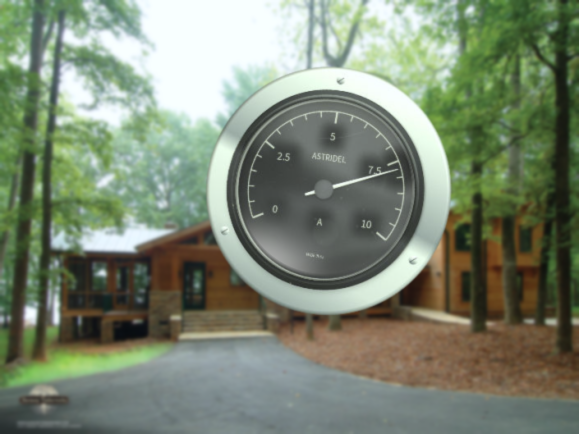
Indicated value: 7.75 A
